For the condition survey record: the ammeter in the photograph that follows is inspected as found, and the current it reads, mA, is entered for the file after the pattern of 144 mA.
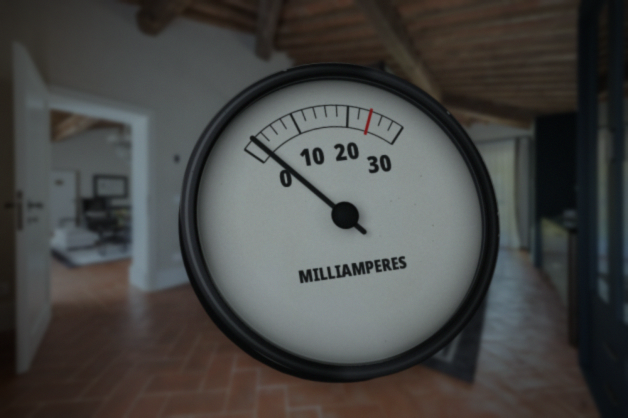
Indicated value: 2 mA
